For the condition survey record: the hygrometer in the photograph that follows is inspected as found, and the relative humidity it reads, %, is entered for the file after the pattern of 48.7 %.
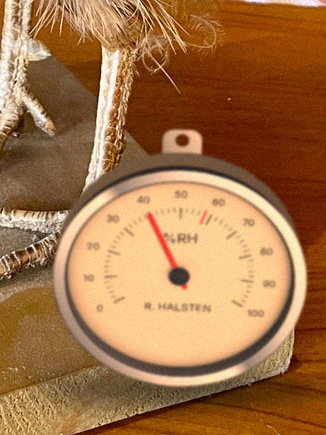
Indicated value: 40 %
